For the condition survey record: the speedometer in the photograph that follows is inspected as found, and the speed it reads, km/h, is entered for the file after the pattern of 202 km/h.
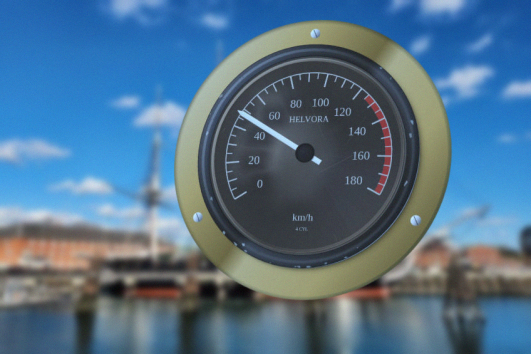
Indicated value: 47.5 km/h
